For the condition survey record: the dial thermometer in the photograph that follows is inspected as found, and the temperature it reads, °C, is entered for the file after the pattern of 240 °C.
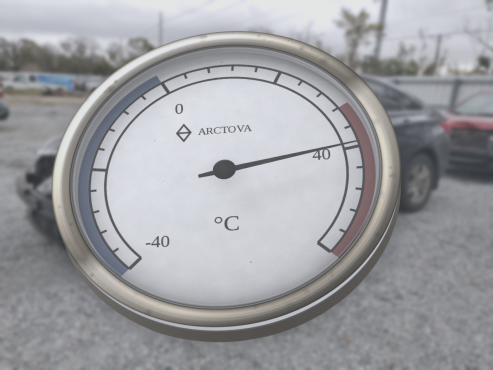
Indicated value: 40 °C
